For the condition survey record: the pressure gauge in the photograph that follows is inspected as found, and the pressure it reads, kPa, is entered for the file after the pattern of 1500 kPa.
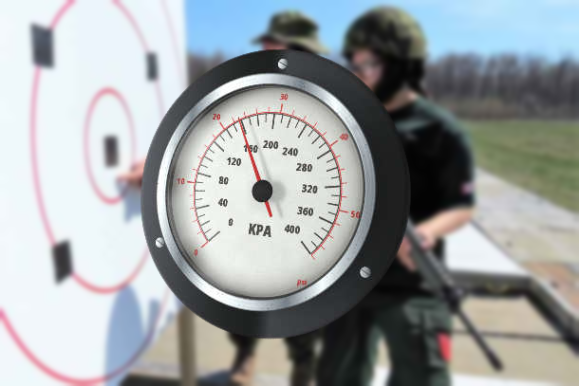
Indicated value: 160 kPa
